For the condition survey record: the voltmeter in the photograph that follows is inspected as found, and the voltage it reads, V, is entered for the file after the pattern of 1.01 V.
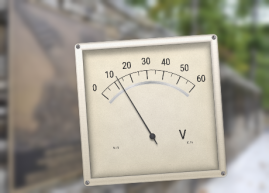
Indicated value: 12.5 V
